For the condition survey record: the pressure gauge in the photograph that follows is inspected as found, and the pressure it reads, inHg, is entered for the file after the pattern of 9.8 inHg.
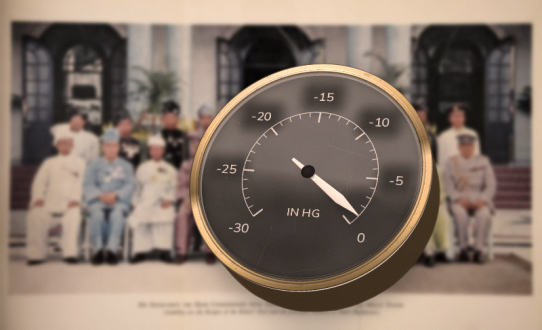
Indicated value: -1 inHg
